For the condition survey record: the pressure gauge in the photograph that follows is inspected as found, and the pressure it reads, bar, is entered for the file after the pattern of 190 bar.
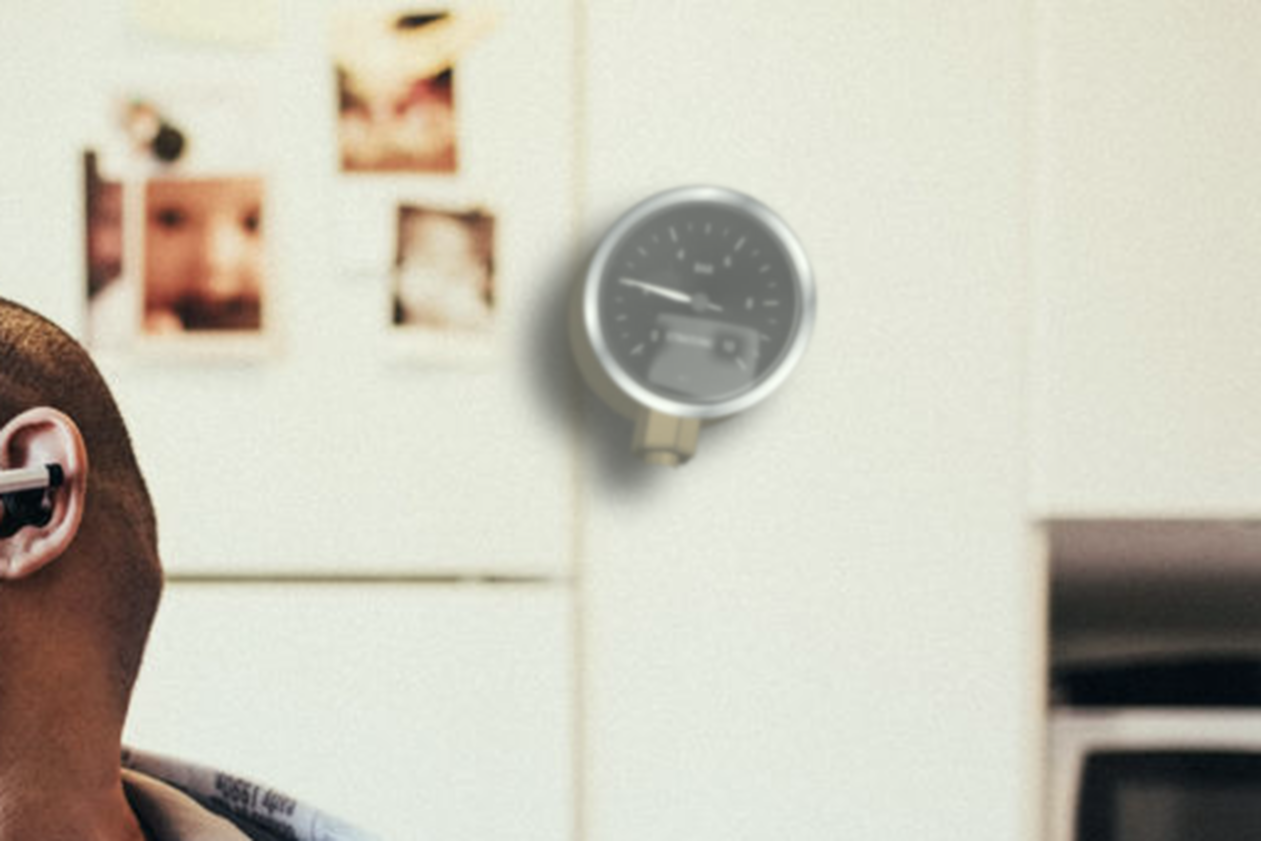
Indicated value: 2 bar
